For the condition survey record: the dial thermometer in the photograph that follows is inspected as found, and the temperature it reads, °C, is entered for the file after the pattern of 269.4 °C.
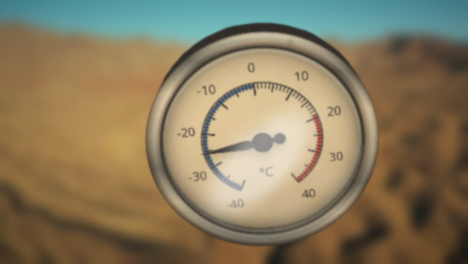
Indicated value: -25 °C
